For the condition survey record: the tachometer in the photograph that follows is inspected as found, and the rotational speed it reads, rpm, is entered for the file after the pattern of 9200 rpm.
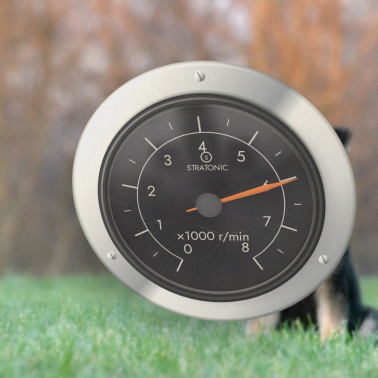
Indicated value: 6000 rpm
